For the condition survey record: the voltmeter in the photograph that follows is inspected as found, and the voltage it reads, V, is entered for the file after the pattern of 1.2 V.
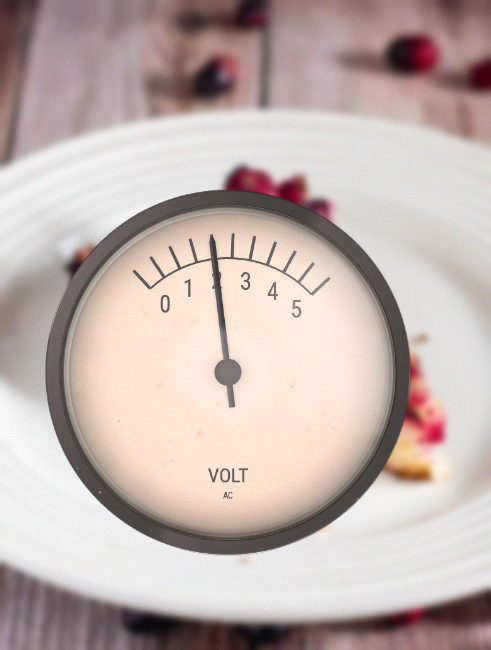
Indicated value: 2 V
